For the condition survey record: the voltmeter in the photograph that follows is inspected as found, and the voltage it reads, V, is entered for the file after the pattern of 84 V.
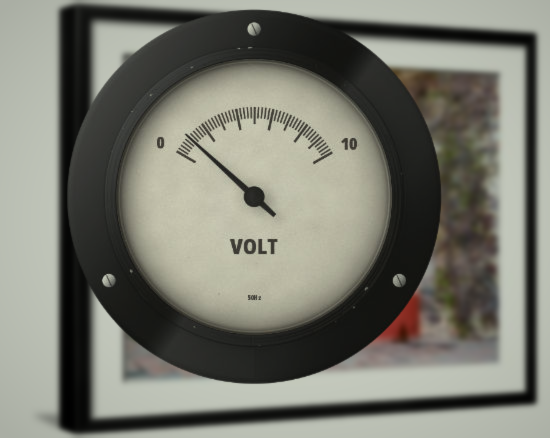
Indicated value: 1 V
